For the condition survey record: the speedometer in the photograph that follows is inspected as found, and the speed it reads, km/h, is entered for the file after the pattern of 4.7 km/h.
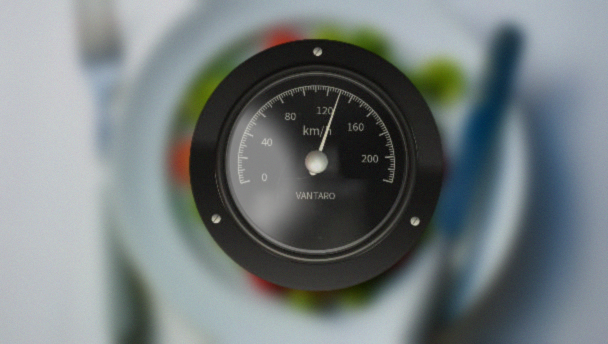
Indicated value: 130 km/h
